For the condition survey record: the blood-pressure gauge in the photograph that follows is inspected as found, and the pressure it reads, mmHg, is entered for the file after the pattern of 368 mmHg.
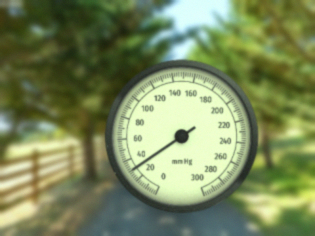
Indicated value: 30 mmHg
